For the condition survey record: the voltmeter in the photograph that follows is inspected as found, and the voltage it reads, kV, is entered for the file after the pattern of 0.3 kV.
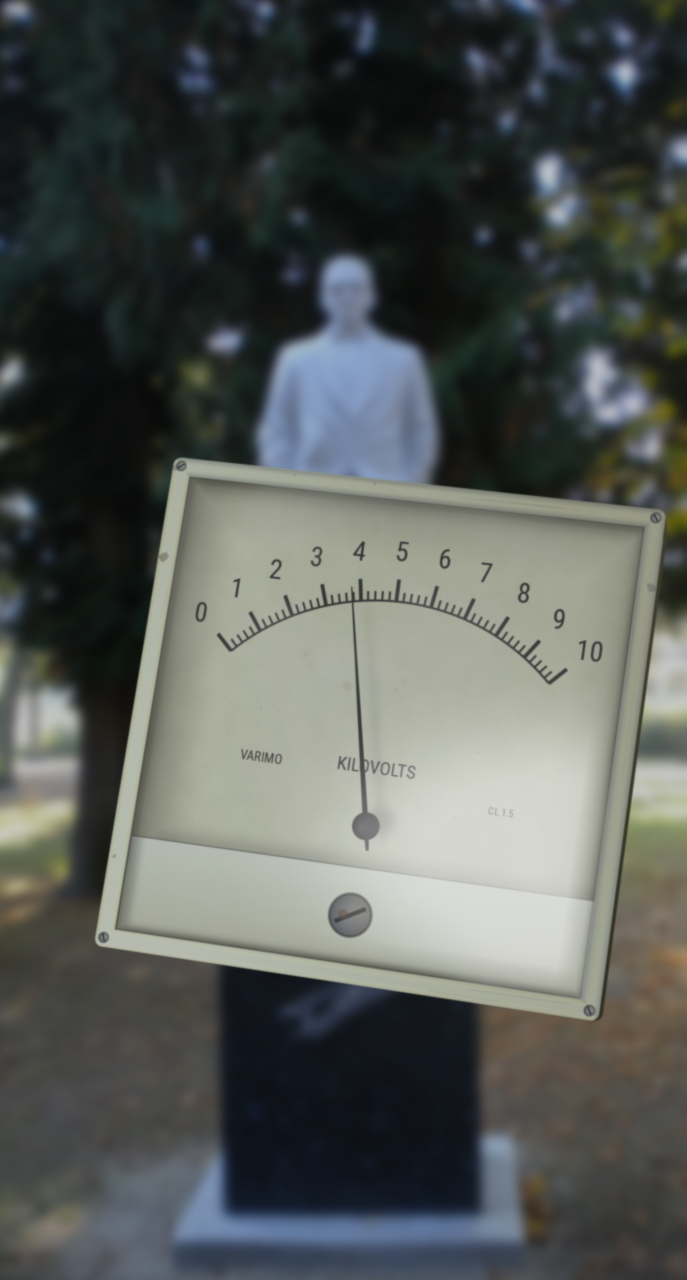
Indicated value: 3.8 kV
